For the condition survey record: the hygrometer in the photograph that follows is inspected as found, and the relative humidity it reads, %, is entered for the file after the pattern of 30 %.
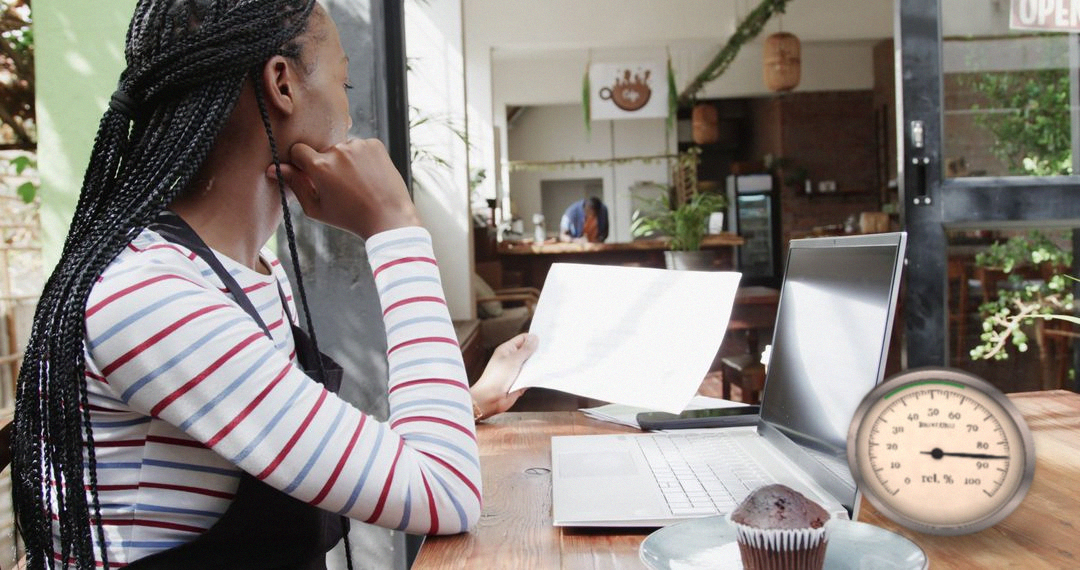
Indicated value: 85 %
